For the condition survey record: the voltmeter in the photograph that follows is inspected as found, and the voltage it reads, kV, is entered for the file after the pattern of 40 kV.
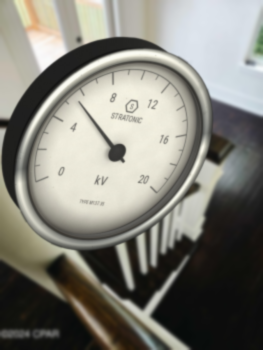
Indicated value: 5.5 kV
